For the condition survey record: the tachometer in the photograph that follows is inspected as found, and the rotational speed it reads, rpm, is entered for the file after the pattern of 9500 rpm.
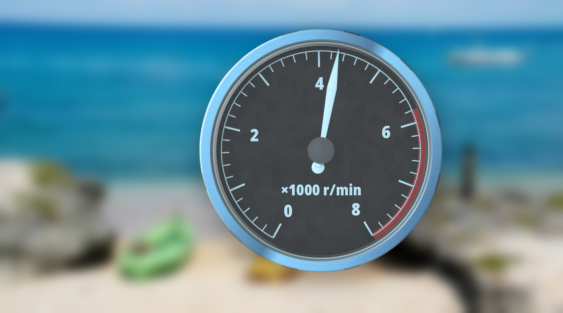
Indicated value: 4300 rpm
